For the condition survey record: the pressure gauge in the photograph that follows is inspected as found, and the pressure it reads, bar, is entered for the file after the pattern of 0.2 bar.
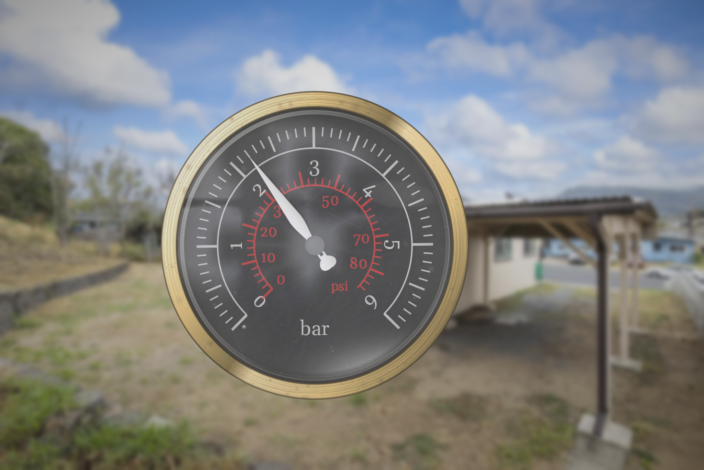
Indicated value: 2.2 bar
